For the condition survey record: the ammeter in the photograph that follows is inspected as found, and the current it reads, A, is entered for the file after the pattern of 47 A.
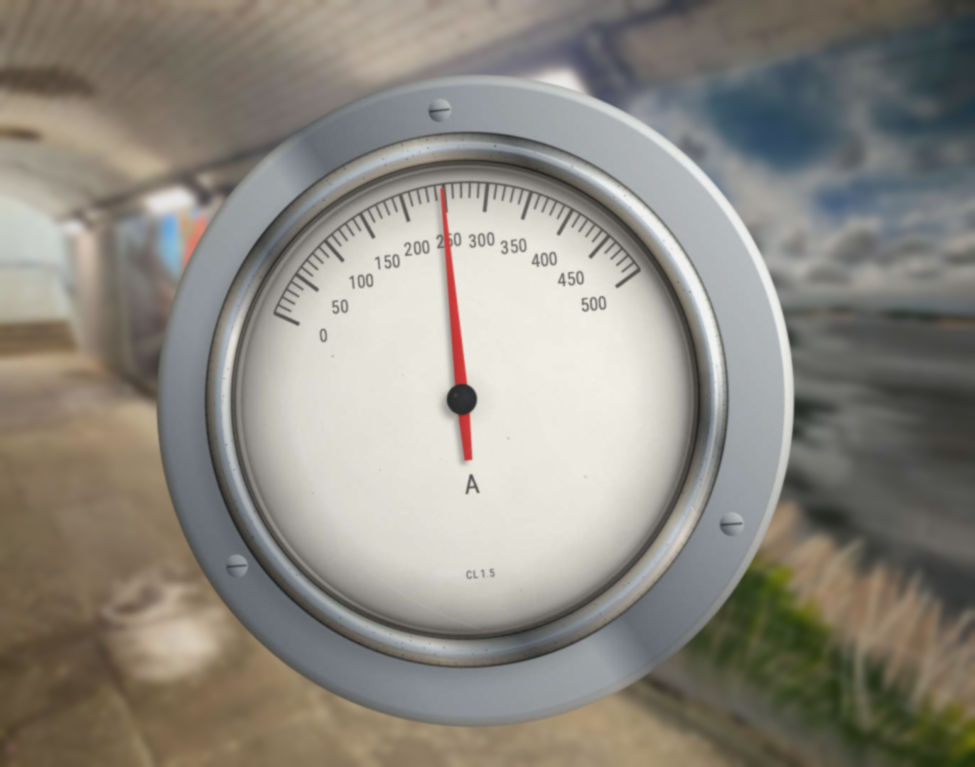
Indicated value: 250 A
